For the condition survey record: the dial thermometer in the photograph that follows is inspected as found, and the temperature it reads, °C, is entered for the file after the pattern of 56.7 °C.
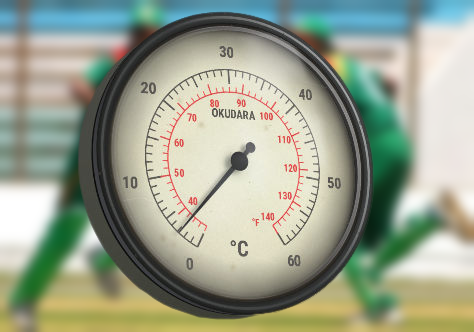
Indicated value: 3 °C
